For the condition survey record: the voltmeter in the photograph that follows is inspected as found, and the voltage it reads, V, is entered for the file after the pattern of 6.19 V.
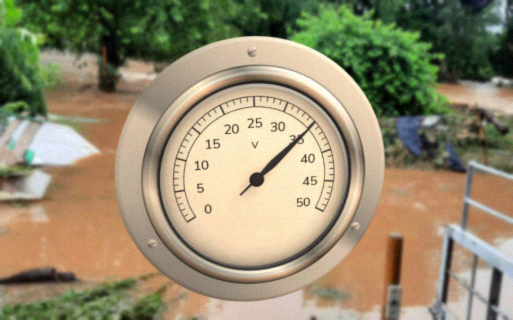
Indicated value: 35 V
